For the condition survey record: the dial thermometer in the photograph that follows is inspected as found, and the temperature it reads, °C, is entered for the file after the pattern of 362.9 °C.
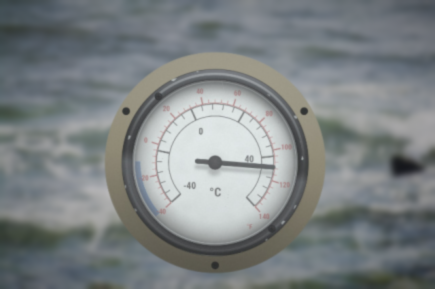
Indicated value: 44 °C
